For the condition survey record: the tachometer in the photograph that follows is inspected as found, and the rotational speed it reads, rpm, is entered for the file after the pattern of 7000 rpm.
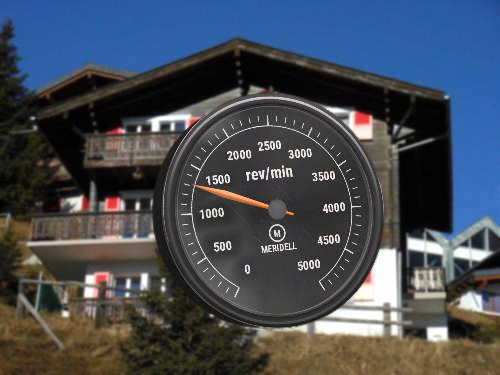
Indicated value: 1300 rpm
